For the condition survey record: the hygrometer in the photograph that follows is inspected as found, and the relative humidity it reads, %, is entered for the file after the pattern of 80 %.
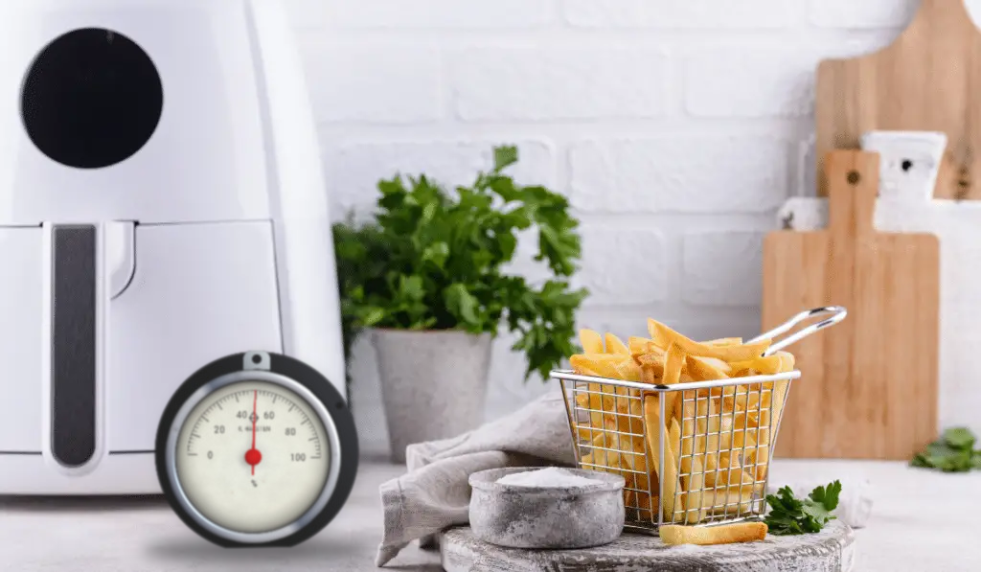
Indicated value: 50 %
